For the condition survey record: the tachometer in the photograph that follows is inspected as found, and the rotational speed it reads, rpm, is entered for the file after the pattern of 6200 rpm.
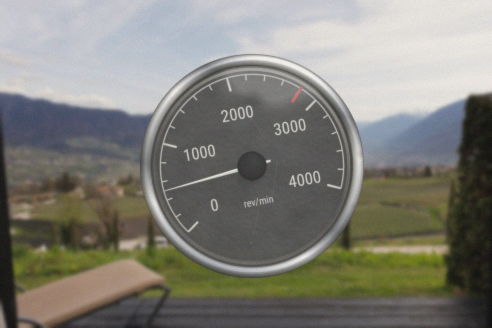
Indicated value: 500 rpm
